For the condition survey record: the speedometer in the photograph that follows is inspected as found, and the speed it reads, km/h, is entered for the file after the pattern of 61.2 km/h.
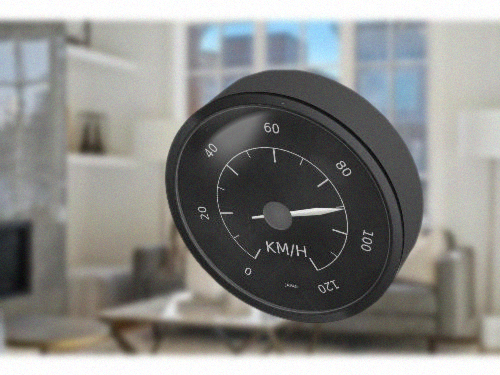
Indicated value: 90 km/h
